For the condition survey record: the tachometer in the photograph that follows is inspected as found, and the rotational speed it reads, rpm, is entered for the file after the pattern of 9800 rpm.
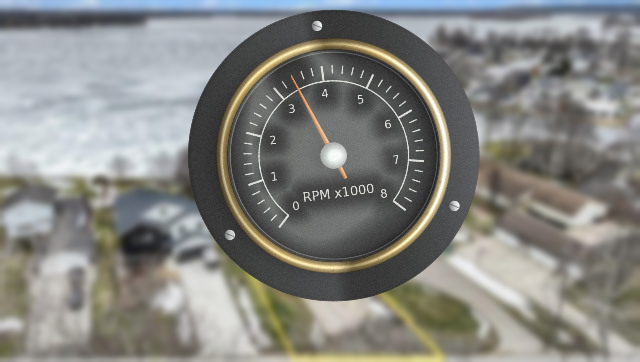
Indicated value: 3400 rpm
